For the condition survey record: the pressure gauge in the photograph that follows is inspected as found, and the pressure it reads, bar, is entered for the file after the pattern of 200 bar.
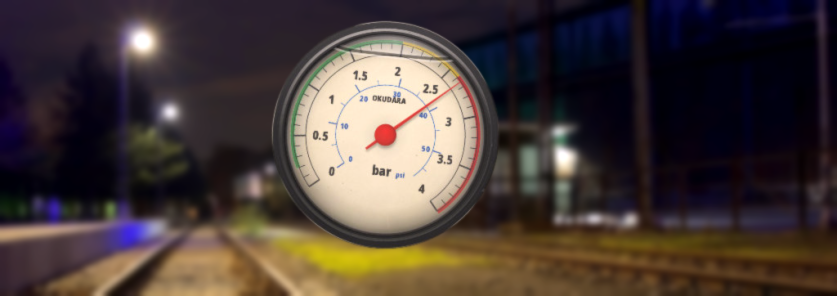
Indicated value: 2.65 bar
